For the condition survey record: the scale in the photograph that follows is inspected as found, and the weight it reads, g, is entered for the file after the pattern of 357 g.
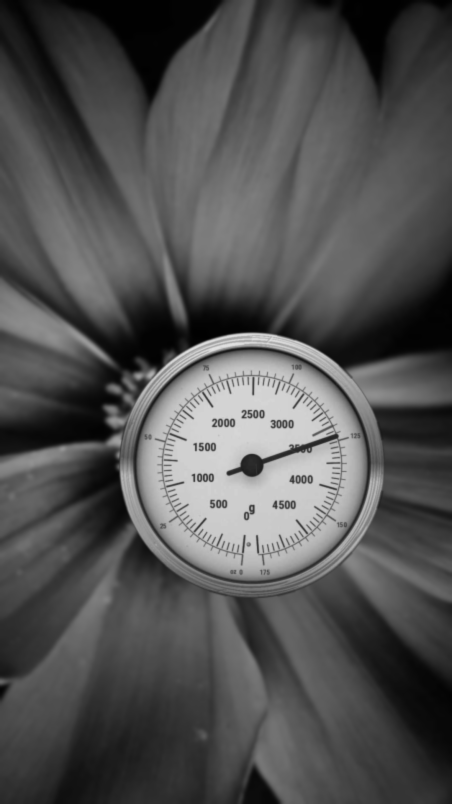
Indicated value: 3500 g
